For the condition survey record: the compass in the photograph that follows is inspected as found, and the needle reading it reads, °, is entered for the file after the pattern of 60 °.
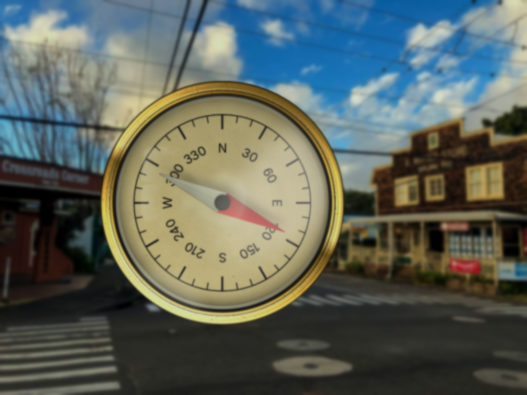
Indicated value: 115 °
